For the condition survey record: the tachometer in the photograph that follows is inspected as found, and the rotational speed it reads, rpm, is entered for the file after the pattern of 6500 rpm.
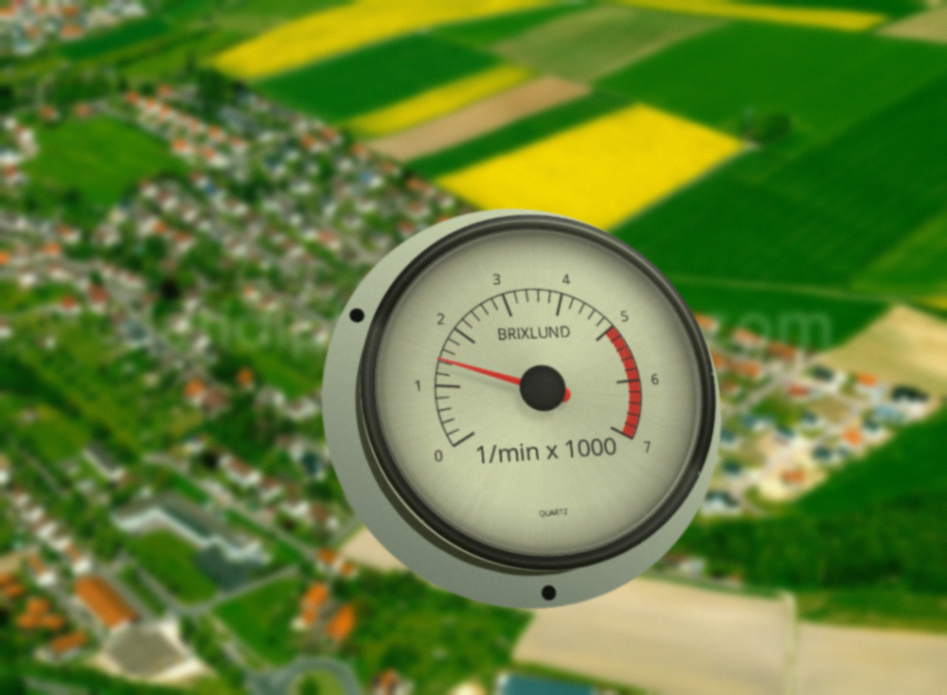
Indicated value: 1400 rpm
